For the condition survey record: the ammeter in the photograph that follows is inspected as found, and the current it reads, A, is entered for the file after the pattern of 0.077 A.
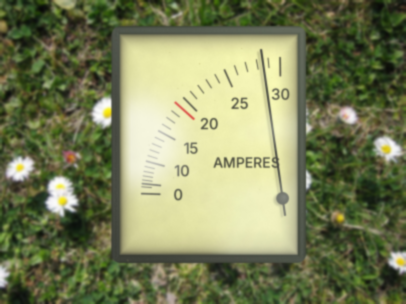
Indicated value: 28.5 A
